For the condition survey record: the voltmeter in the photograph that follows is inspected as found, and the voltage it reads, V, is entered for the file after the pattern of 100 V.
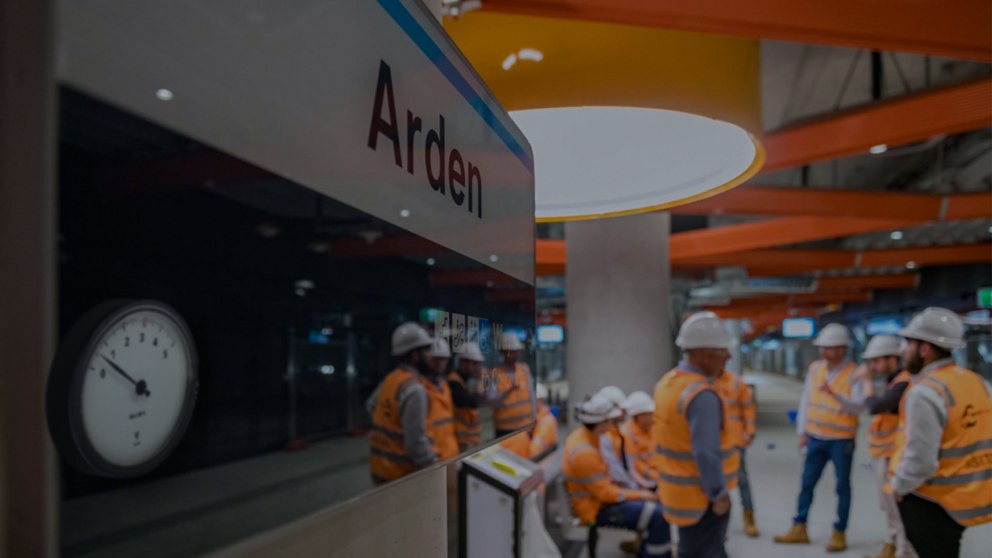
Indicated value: 0.5 V
